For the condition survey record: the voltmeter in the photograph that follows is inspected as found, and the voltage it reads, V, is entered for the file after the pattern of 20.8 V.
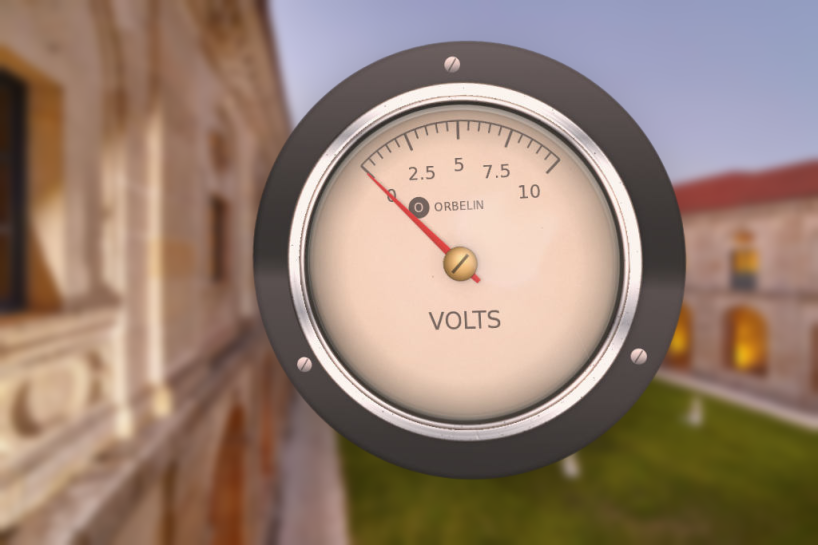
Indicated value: 0 V
